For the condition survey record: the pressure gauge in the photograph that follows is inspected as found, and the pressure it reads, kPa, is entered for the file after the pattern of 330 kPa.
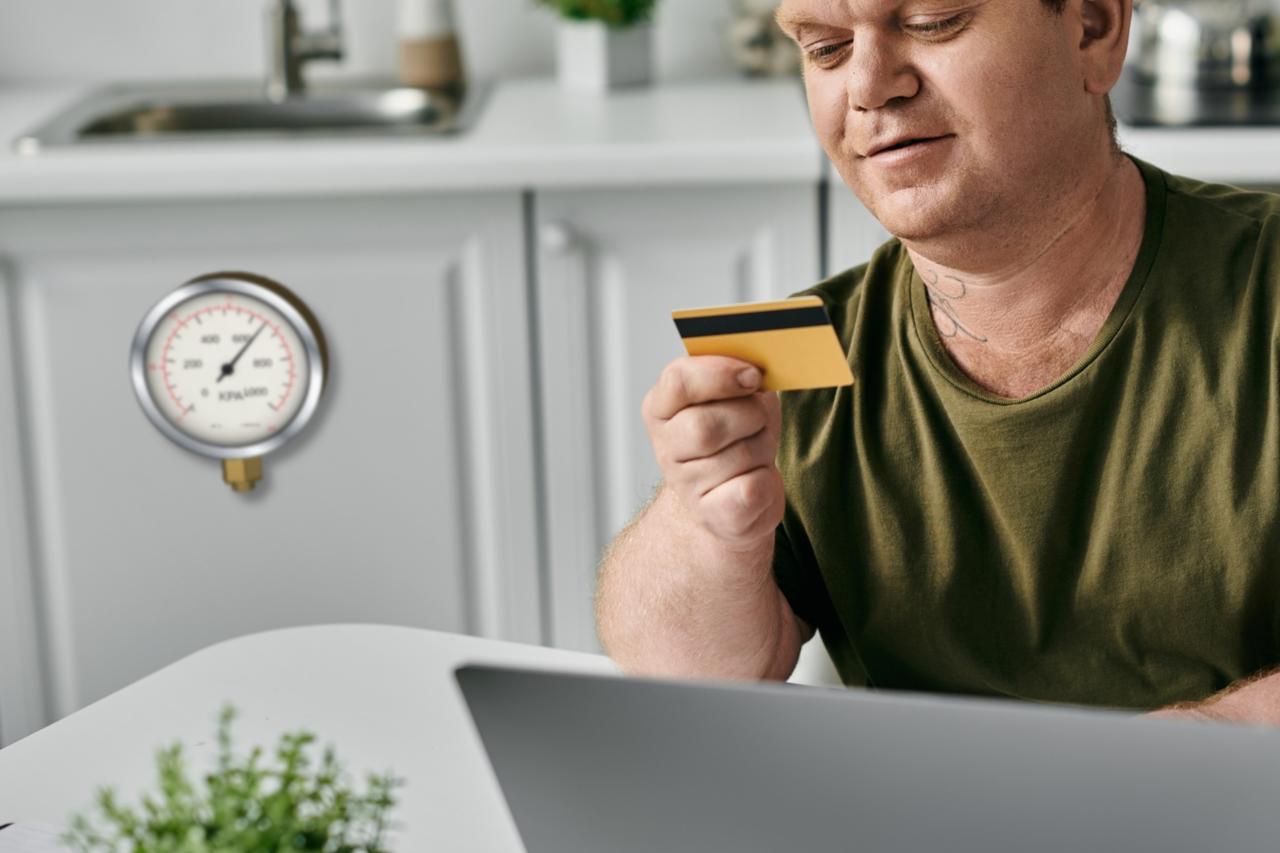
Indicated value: 650 kPa
